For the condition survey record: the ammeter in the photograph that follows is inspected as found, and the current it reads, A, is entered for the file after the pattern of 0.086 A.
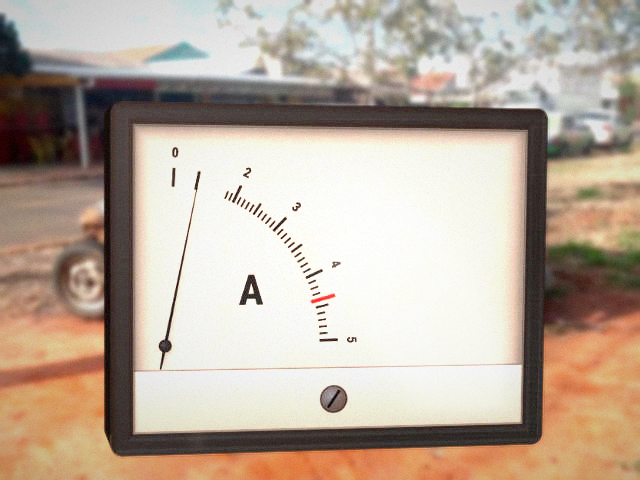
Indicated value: 1 A
